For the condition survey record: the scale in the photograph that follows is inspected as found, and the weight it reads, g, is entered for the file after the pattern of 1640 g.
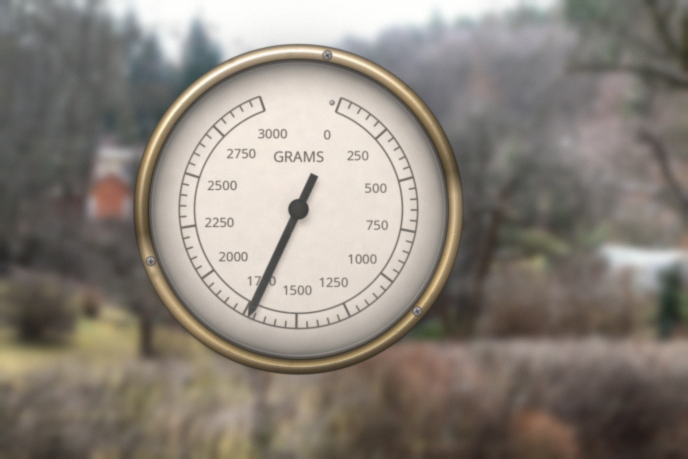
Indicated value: 1725 g
